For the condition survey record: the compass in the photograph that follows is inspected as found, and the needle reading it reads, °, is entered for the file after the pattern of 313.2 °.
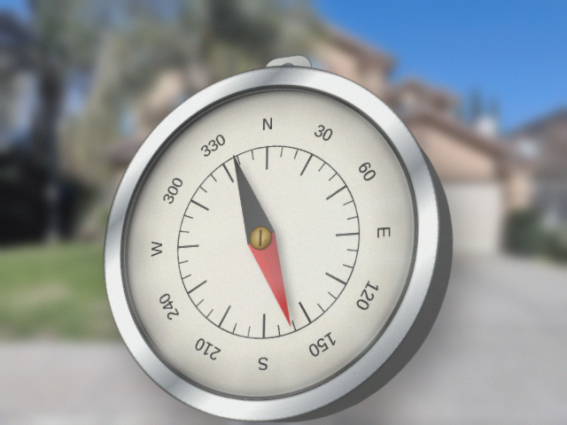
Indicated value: 160 °
